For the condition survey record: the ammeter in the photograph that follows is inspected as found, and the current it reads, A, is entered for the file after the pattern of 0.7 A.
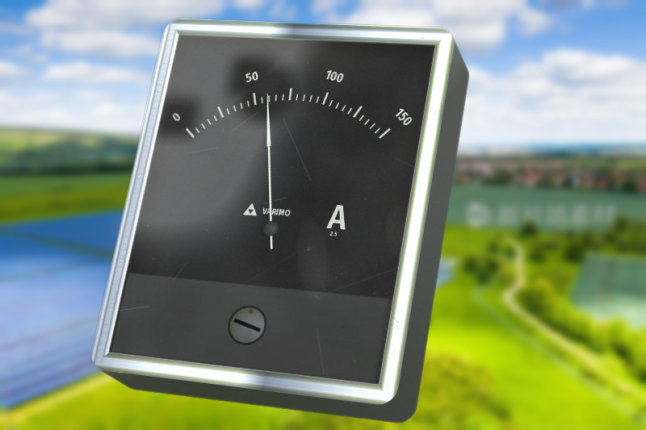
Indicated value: 60 A
